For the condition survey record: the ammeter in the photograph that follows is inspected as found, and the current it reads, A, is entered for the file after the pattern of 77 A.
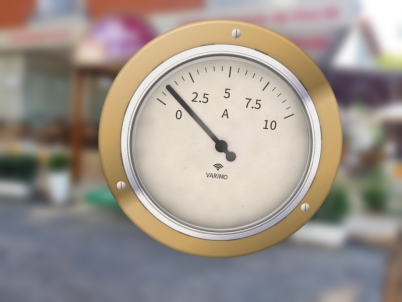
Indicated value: 1 A
